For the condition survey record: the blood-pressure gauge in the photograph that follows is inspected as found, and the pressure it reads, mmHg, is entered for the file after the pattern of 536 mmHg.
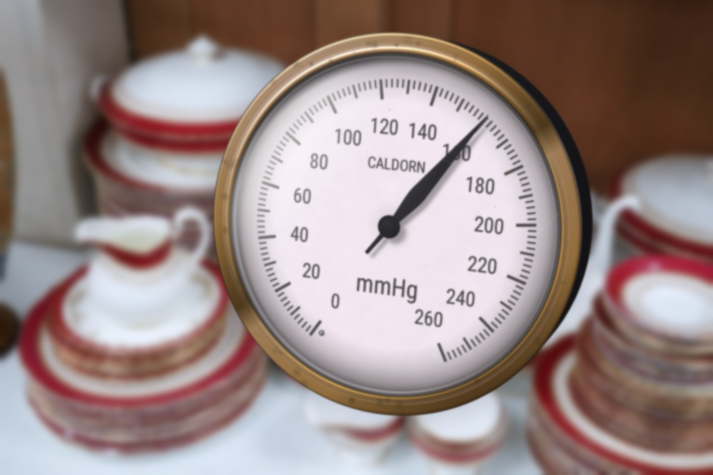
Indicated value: 160 mmHg
